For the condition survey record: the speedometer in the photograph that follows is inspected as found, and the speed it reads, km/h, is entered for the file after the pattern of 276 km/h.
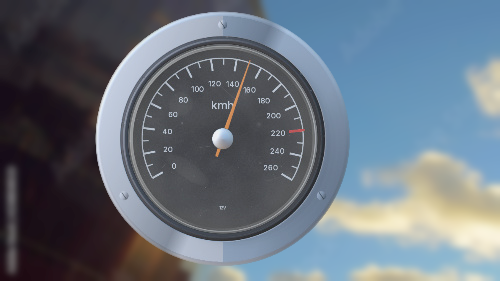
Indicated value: 150 km/h
